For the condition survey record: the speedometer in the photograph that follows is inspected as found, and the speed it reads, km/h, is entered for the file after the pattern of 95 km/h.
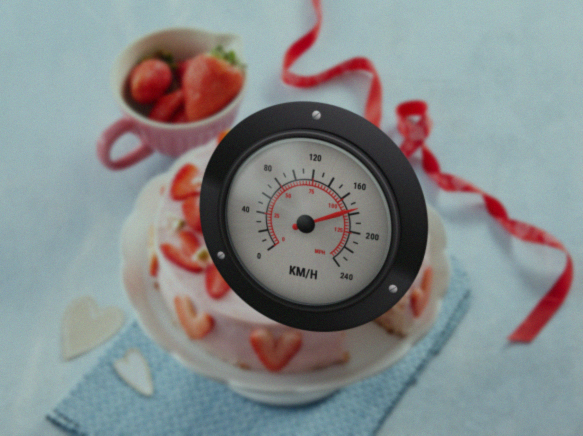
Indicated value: 175 km/h
